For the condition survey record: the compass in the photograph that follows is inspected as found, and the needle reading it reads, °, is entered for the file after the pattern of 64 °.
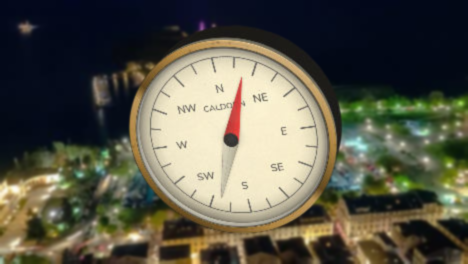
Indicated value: 22.5 °
